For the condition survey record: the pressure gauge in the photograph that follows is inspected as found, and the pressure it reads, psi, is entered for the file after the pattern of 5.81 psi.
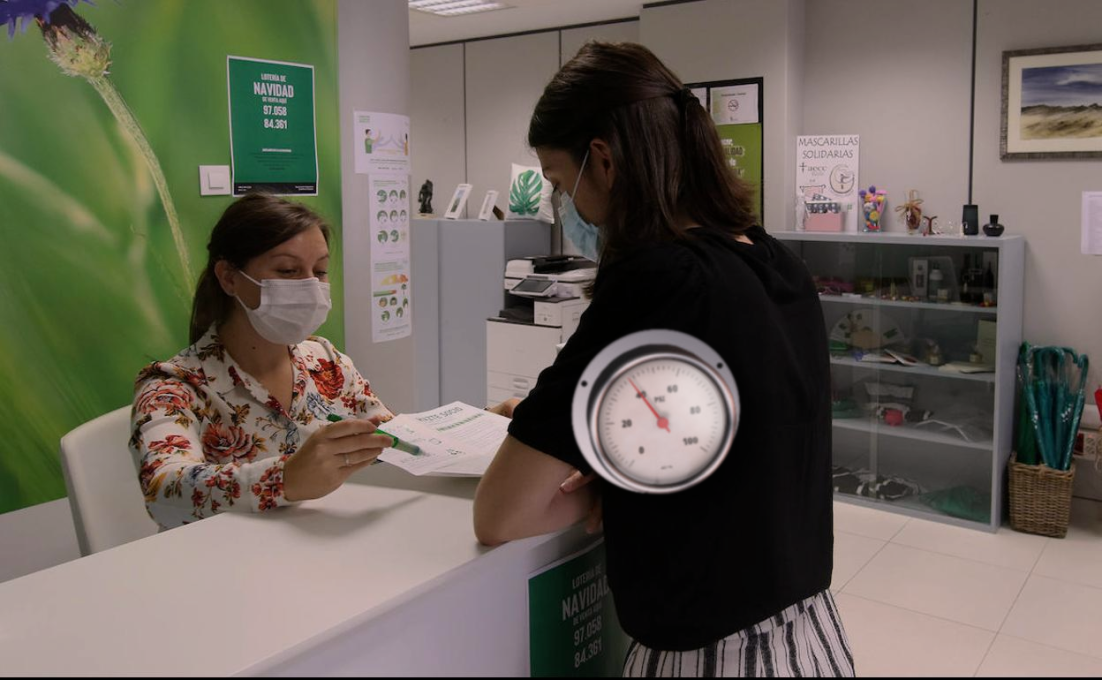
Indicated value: 40 psi
